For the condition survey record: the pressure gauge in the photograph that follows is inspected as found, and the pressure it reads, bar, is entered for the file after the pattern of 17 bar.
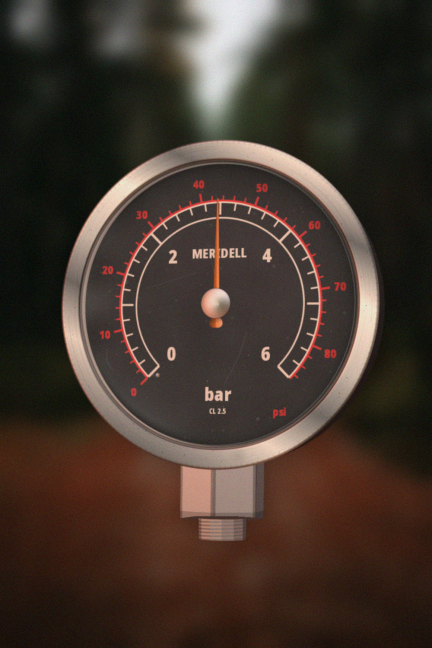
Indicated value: 3 bar
